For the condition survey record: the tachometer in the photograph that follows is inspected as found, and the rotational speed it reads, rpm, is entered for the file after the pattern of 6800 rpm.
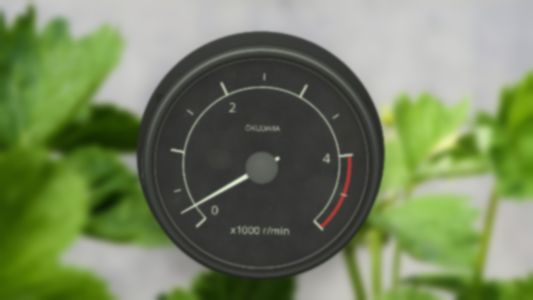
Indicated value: 250 rpm
